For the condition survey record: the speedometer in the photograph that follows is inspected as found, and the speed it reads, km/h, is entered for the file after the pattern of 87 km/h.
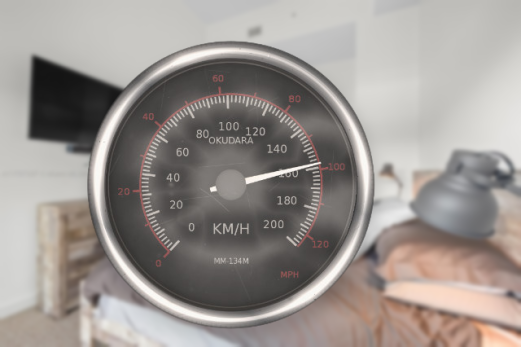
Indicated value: 158 km/h
